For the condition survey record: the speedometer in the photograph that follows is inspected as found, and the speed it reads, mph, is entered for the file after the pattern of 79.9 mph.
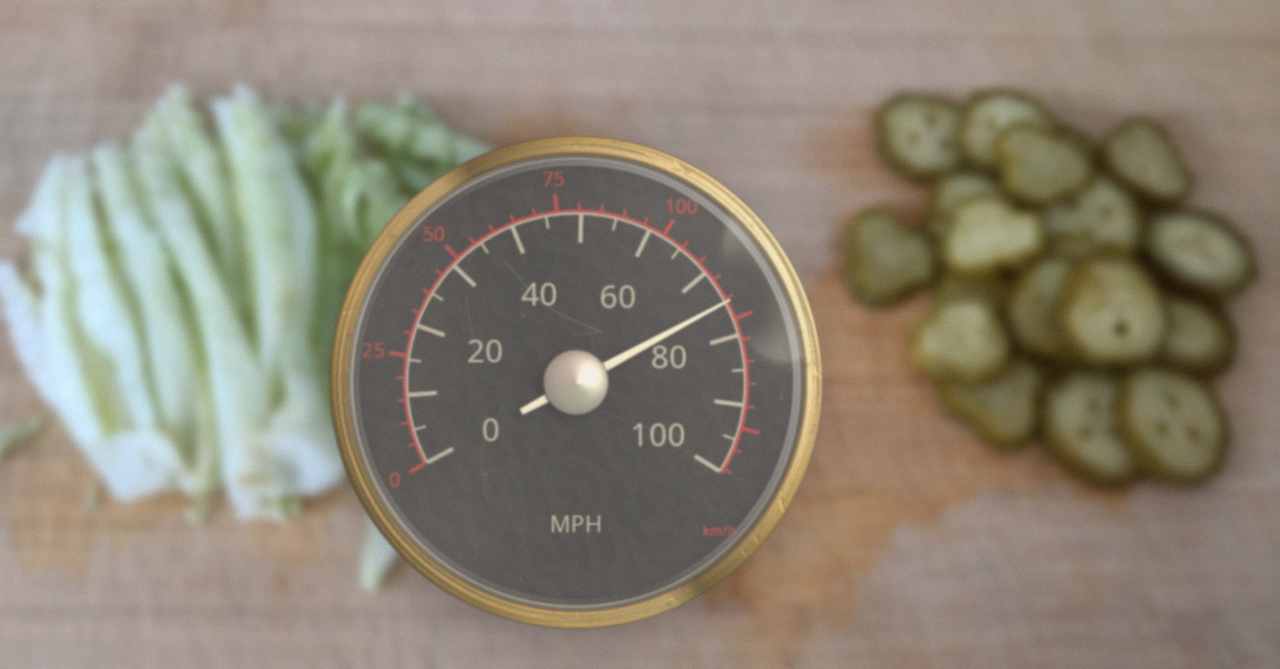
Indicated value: 75 mph
